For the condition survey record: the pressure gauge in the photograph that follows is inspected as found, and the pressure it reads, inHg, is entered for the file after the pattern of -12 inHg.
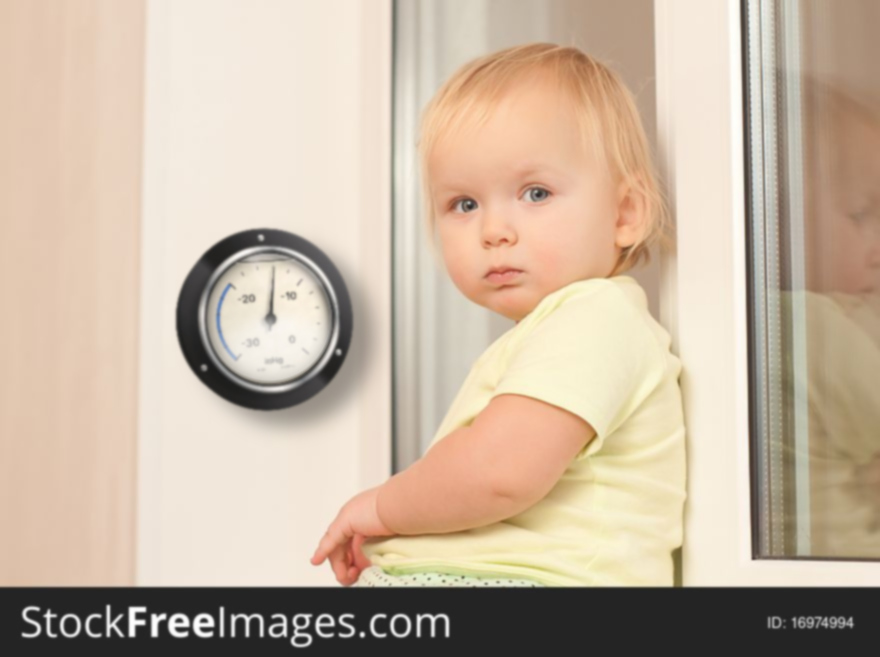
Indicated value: -14 inHg
